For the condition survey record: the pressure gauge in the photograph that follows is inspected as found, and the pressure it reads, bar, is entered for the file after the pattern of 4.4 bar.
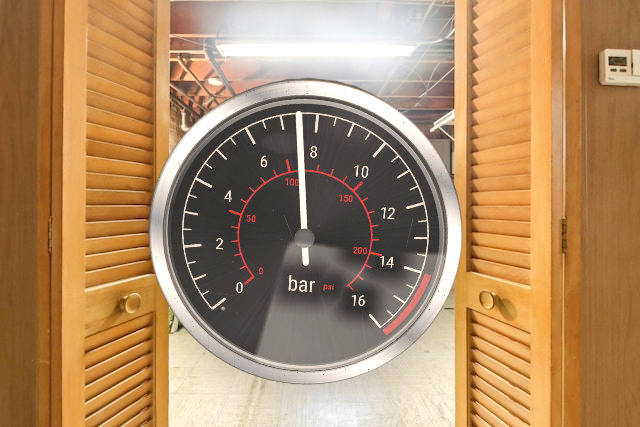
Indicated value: 7.5 bar
